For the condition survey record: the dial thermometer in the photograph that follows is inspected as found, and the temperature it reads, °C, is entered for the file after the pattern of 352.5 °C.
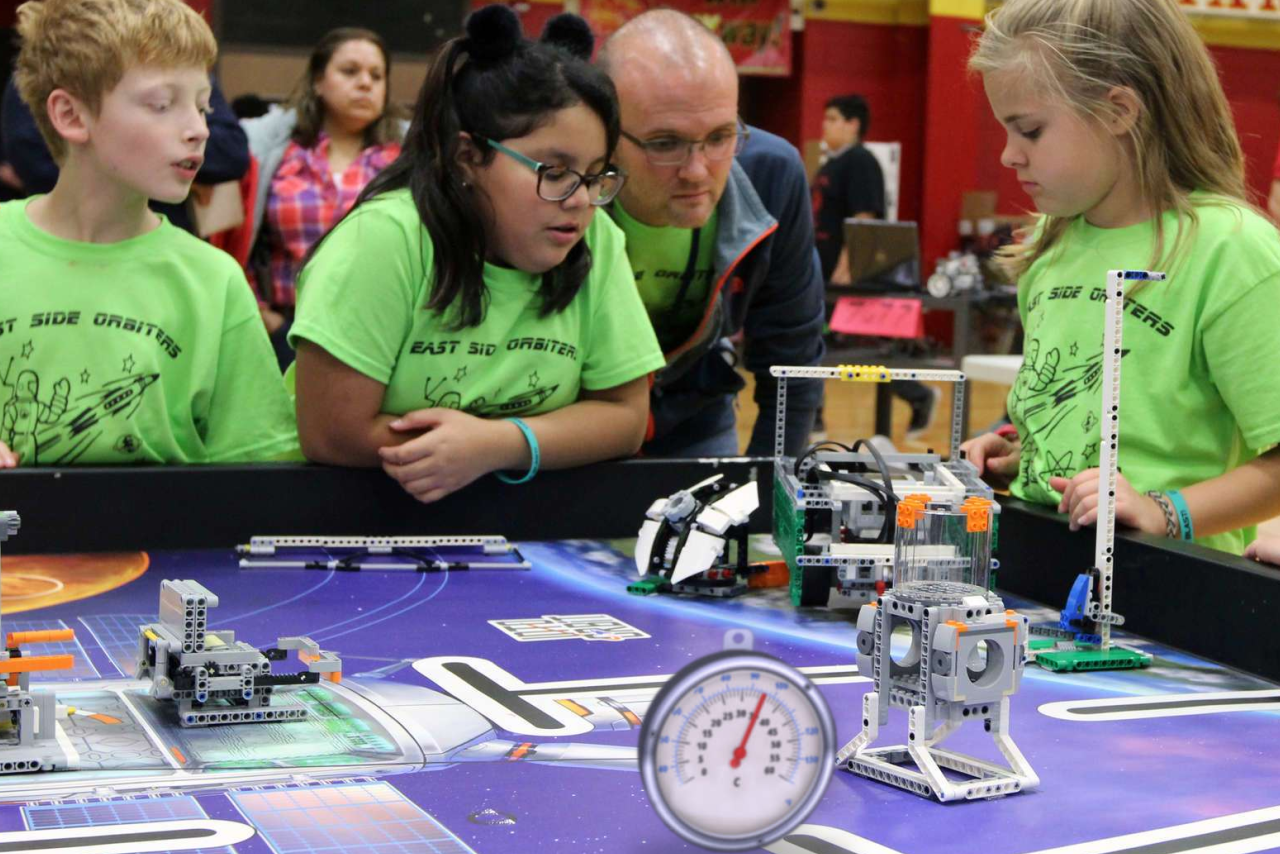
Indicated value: 35 °C
